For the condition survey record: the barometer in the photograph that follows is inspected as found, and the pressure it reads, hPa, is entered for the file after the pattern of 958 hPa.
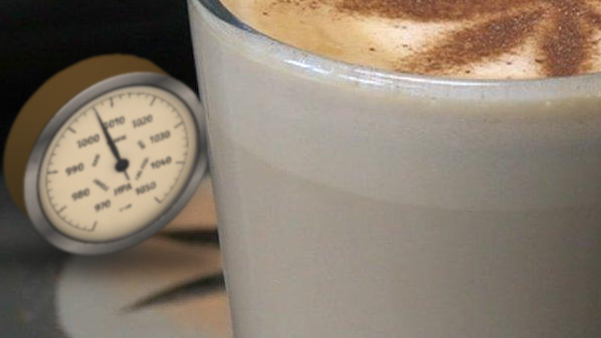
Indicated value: 1006 hPa
